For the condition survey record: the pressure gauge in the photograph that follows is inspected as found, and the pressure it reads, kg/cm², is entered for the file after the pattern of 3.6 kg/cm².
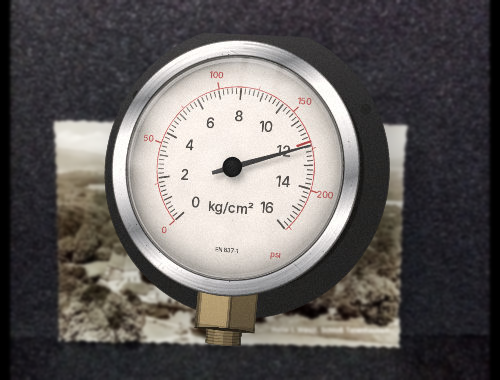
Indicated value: 12.2 kg/cm²
